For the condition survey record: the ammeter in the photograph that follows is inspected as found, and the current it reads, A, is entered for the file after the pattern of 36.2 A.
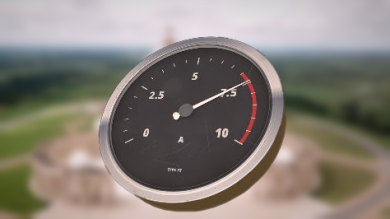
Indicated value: 7.5 A
